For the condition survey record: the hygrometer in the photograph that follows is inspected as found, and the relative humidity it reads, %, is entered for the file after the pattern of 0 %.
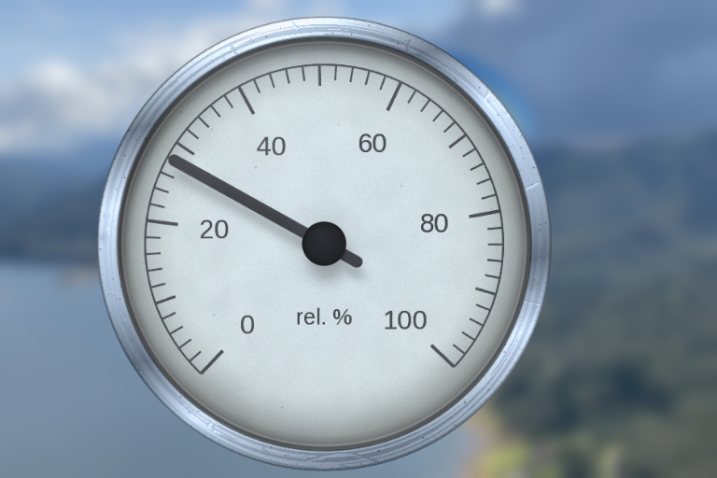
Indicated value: 28 %
